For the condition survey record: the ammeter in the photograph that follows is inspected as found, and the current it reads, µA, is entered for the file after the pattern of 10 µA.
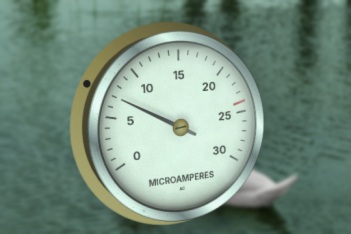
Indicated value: 7 µA
